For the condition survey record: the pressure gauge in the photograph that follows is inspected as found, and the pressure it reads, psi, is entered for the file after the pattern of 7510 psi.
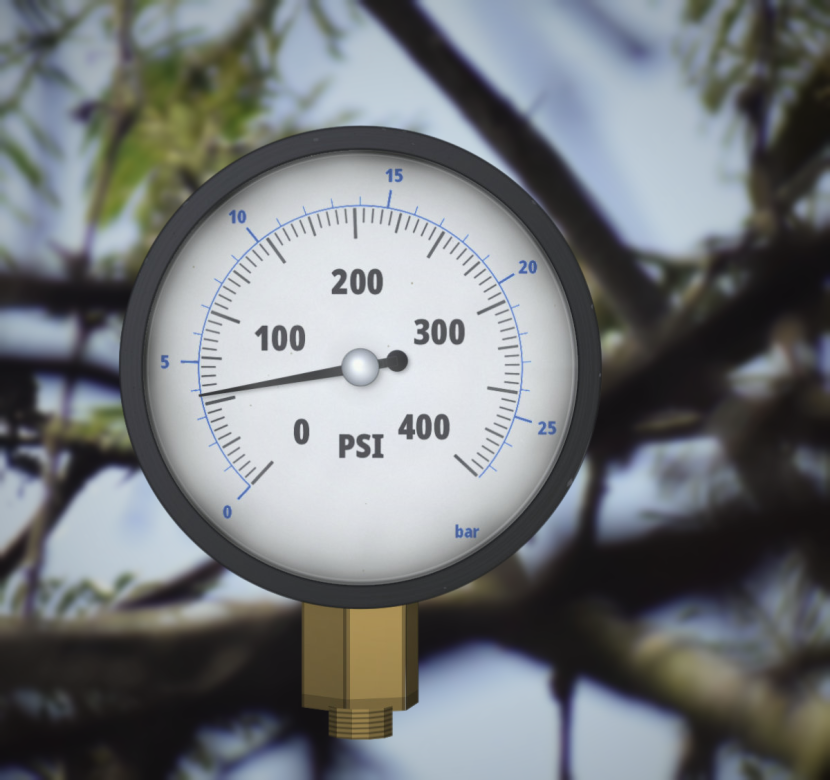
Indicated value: 55 psi
